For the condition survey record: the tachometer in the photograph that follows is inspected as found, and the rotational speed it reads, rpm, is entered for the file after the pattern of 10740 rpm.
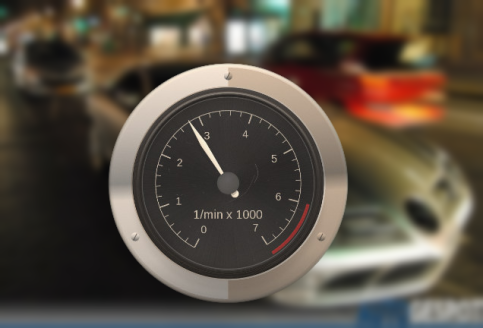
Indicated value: 2800 rpm
